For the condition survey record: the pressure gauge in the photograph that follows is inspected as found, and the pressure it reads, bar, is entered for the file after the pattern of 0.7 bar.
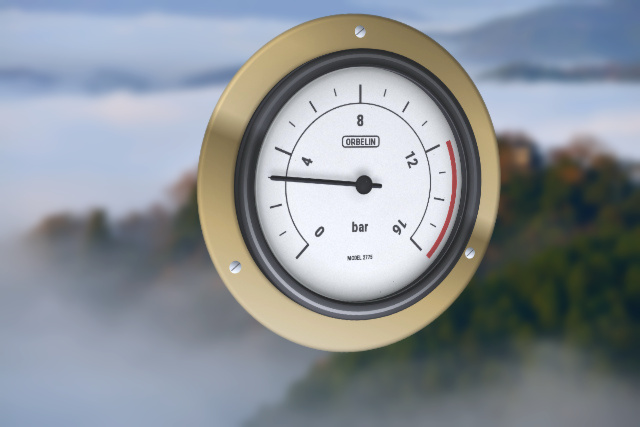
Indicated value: 3 bar
